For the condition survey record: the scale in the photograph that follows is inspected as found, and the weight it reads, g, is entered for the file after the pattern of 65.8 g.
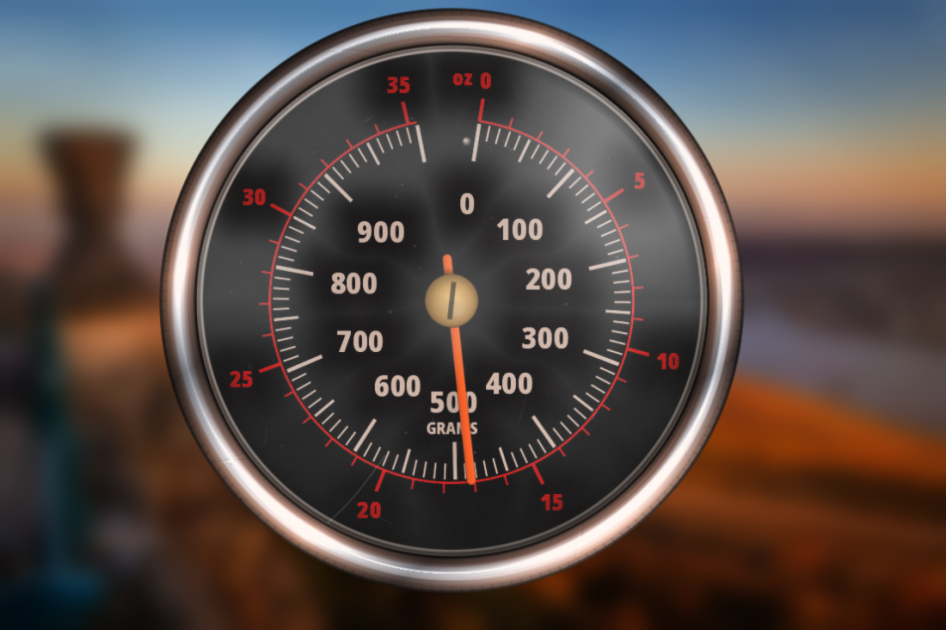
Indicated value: 485 g
